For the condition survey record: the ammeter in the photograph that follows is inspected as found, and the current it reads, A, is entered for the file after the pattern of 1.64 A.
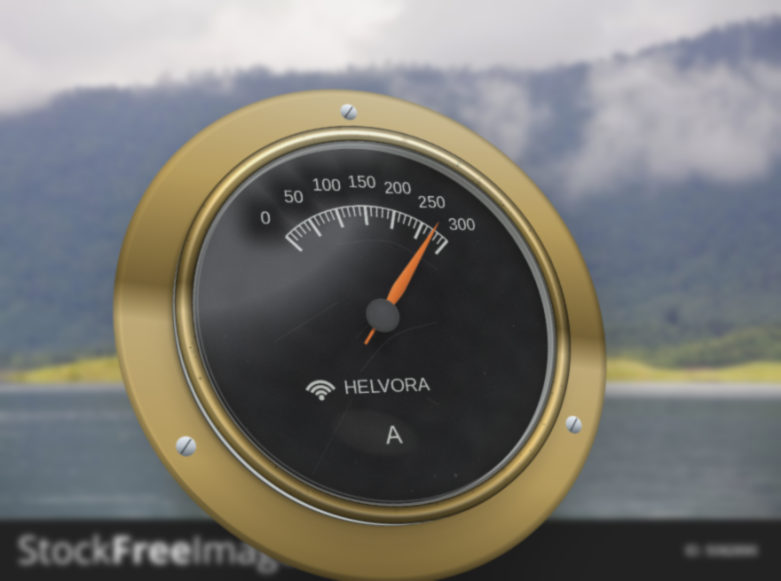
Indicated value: 270 A
